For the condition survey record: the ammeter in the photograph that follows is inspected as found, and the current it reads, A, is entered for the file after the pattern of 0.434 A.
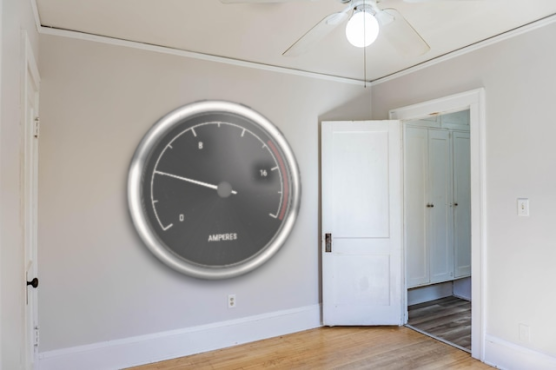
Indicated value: 4 A
